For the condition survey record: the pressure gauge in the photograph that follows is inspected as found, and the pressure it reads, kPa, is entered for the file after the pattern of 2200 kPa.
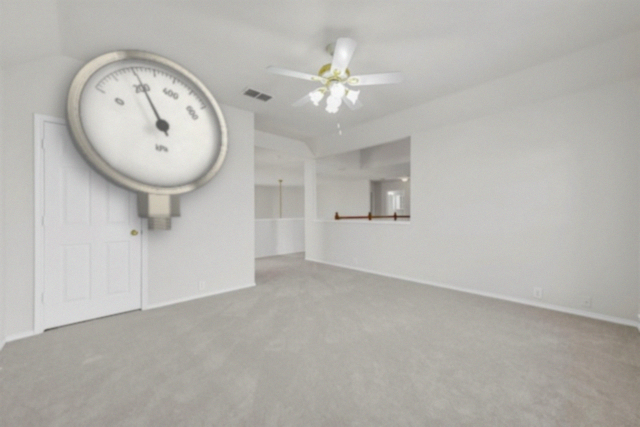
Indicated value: 200 kPa
